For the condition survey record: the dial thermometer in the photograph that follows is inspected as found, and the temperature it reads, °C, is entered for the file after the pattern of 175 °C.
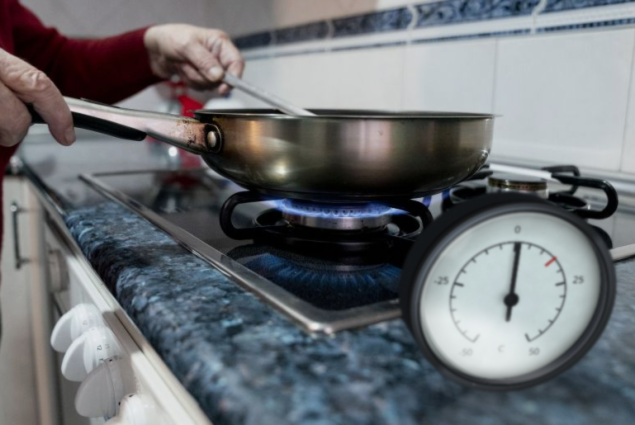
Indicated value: 0 °C
